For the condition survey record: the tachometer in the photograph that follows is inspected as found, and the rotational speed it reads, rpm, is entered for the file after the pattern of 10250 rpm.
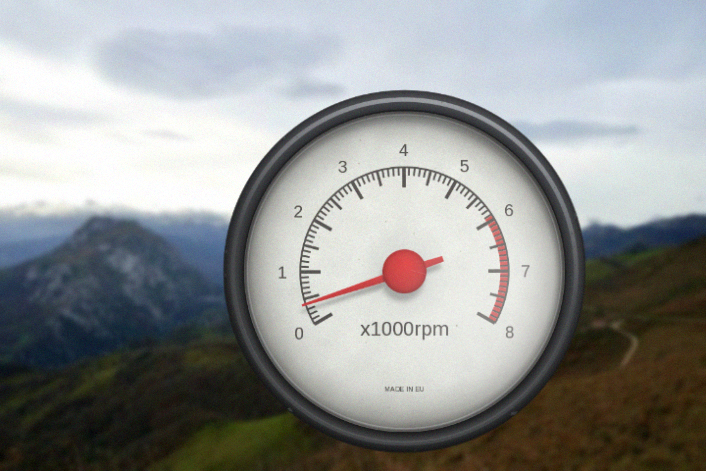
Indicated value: 400 rpm
